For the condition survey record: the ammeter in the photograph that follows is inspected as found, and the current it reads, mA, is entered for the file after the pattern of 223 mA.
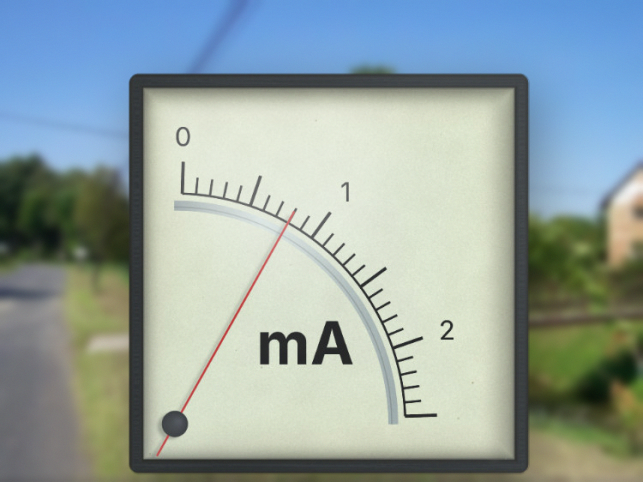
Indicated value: 0.8 mA
